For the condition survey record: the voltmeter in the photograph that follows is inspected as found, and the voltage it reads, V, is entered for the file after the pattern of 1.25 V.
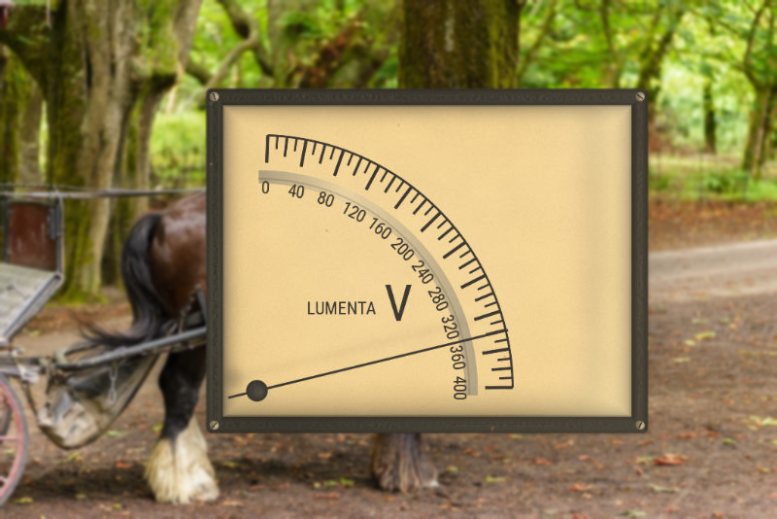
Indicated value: 340 V
